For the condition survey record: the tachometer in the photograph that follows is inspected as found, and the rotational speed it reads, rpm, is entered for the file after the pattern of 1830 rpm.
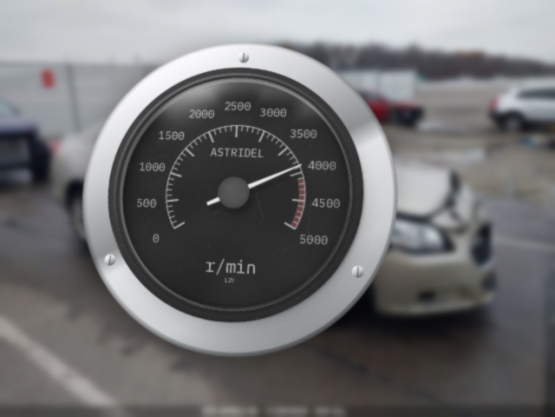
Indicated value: 3900 rpm
